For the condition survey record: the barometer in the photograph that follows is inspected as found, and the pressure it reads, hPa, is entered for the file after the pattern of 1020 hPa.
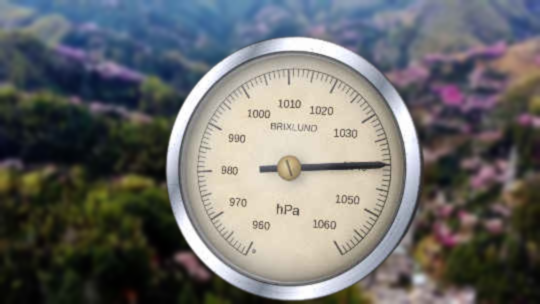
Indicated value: 1040 hPa
